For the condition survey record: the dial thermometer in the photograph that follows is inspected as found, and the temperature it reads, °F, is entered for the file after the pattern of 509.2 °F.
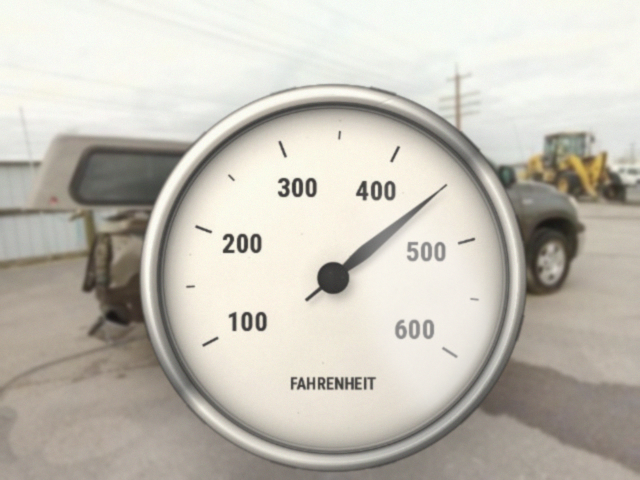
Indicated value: 450 °F
